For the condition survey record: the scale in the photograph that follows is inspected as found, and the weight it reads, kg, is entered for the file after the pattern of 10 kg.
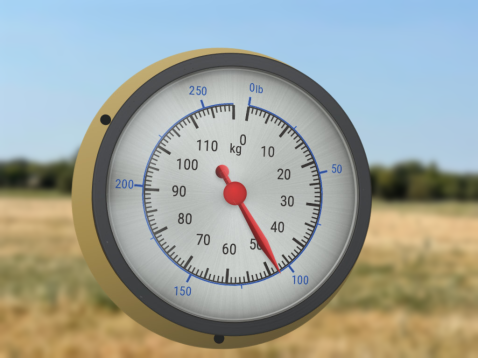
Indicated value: 48 kg
